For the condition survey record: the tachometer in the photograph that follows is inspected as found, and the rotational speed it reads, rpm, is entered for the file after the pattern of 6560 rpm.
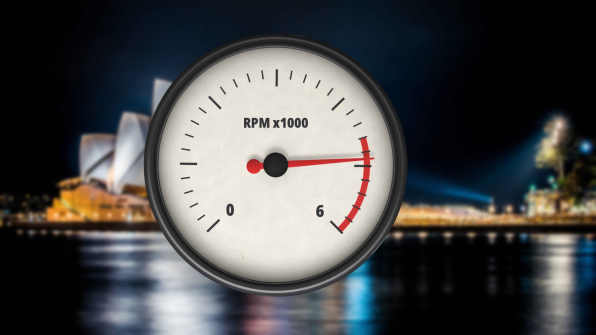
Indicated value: 4900 rpm
